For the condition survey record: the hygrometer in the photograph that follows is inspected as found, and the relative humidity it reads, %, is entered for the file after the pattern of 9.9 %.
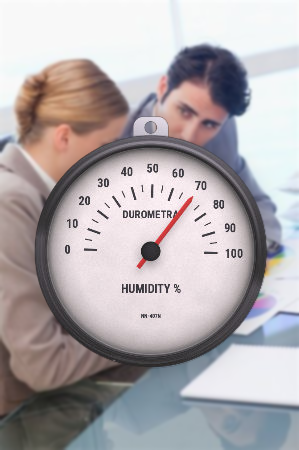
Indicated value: 70 %
